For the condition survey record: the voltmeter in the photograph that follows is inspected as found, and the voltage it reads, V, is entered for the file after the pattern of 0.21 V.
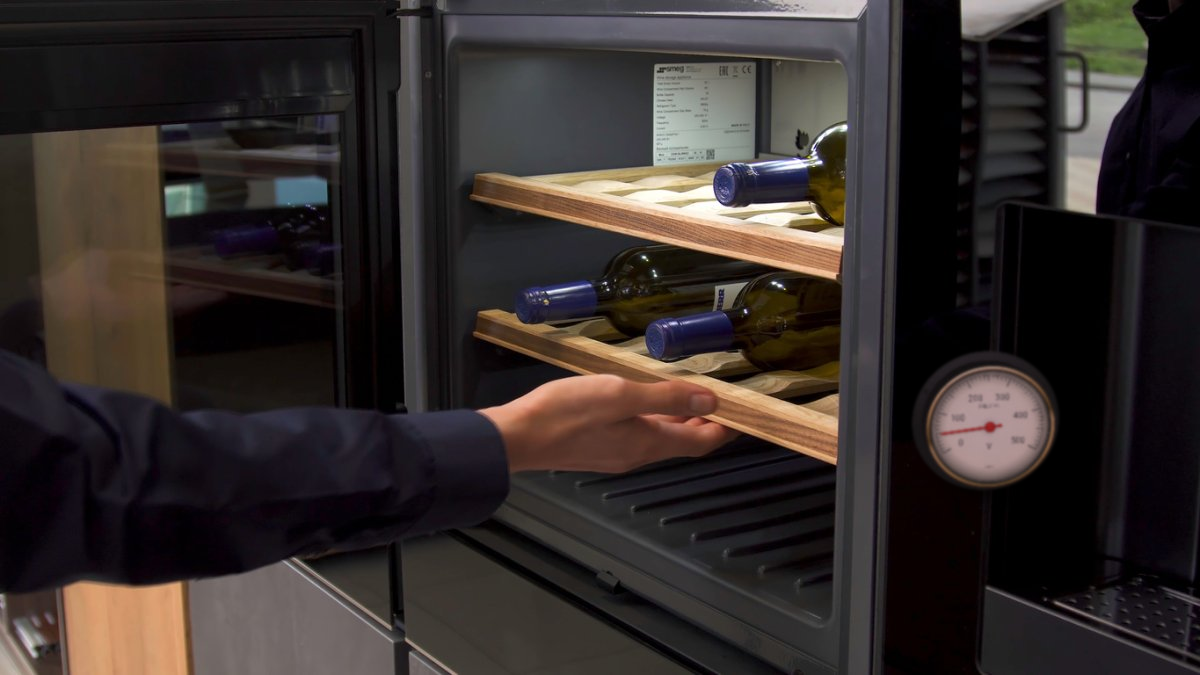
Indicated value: 50 V
